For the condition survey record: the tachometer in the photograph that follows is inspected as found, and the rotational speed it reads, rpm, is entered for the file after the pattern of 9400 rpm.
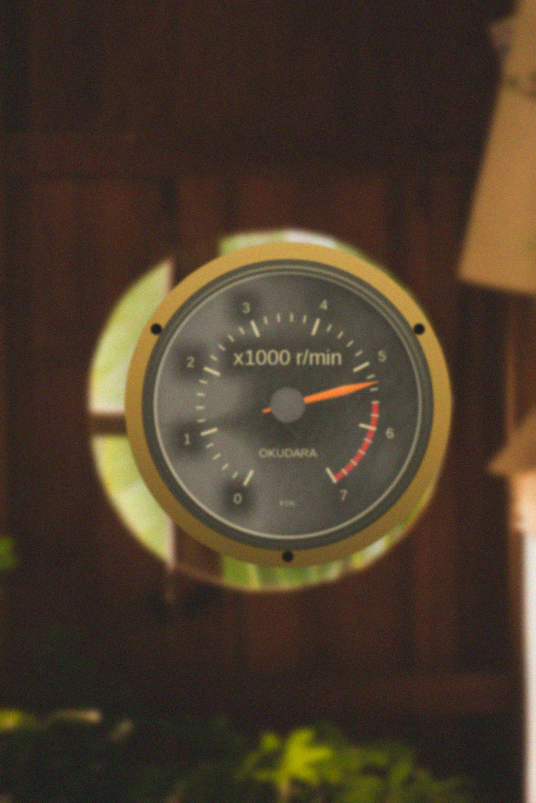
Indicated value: 5300 rpm
